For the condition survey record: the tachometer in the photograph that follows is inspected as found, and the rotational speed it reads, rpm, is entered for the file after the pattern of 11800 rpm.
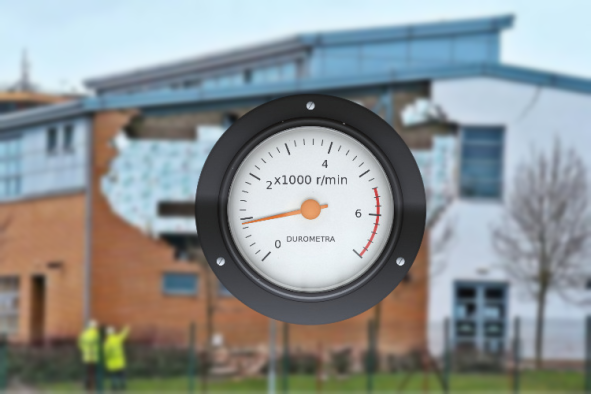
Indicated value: 900 rpm
